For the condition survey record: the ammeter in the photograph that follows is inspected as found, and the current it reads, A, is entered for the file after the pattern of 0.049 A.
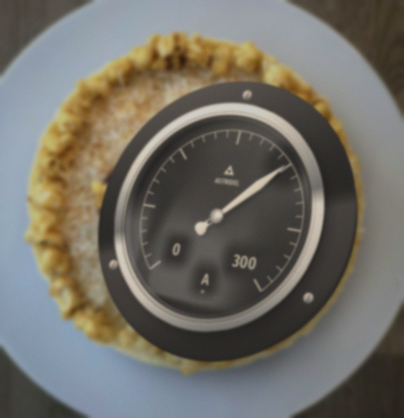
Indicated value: 200 A
